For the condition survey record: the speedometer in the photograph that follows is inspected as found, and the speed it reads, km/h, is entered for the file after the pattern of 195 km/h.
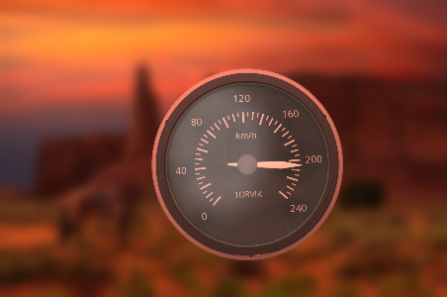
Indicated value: 205 km/h
